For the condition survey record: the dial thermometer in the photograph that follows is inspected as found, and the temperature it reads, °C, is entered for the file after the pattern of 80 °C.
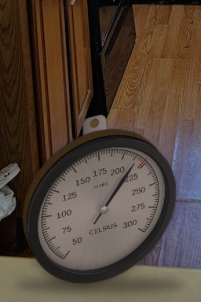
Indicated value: 212.5 °C
